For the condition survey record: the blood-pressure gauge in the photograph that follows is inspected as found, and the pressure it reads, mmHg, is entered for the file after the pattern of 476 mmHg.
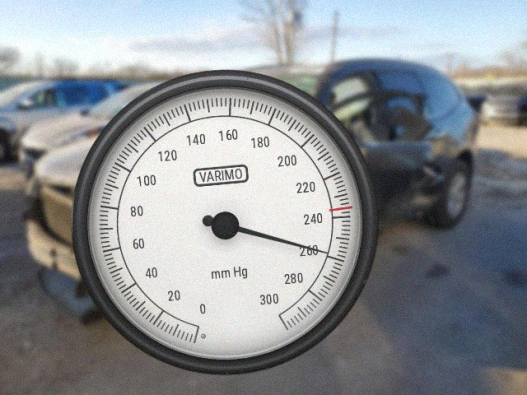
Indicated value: 258 mmHg
